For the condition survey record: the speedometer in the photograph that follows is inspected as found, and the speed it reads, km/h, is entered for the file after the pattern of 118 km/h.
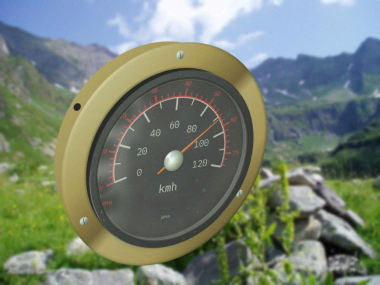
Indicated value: 90 km/h
